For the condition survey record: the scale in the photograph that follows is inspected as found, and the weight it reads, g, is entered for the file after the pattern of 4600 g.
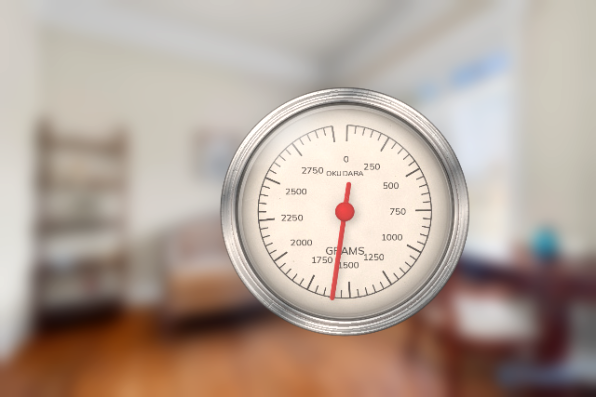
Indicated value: 1600 g
